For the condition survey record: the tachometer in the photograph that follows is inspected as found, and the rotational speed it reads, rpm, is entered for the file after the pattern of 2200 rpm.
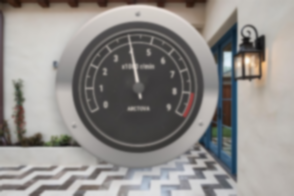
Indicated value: 4000 rpm
